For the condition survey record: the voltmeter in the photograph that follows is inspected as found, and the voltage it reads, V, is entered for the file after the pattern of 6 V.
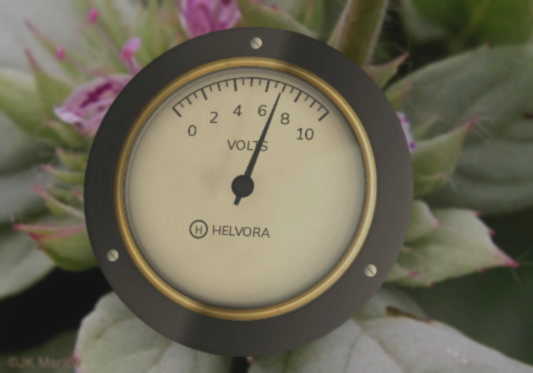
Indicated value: 7 V
